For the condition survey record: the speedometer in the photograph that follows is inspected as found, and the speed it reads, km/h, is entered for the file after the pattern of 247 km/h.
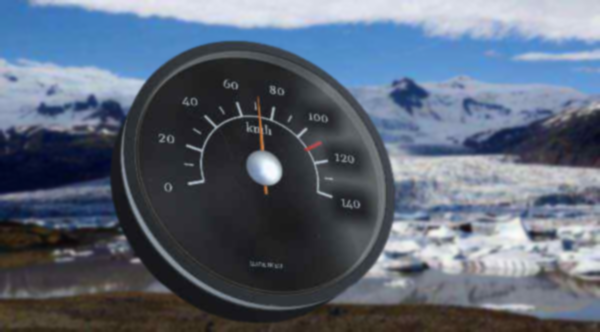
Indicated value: 70 km/h
